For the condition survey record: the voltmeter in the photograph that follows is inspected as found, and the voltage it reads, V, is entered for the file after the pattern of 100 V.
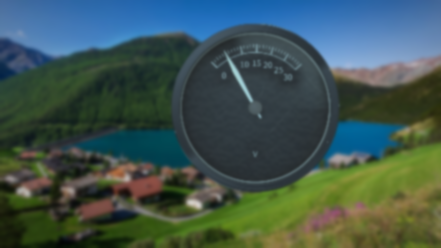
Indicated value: 5 V
